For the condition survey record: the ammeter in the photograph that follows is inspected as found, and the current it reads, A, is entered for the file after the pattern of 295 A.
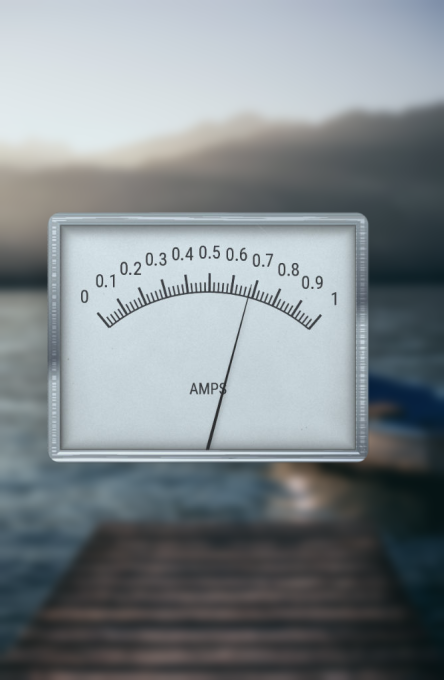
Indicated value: 0.68 A
